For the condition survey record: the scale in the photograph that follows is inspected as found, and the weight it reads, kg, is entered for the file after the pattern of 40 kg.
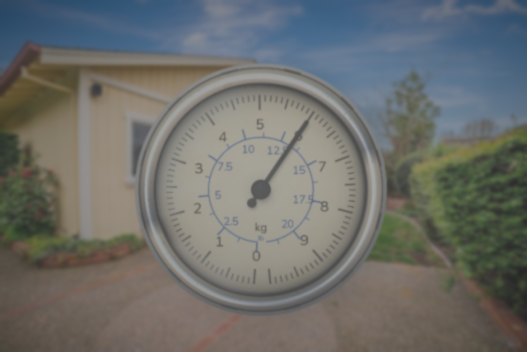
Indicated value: 6 kg
